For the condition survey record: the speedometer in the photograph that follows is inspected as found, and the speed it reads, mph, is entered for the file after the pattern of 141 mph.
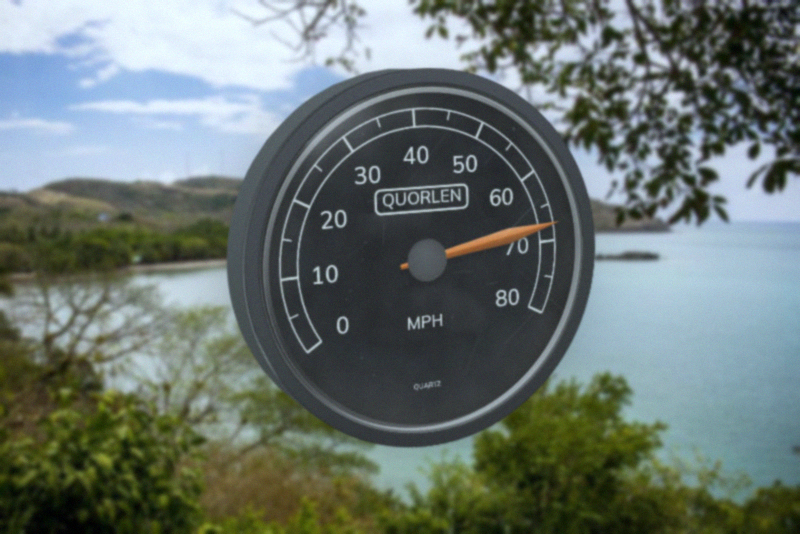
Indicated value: 67.5 mph
